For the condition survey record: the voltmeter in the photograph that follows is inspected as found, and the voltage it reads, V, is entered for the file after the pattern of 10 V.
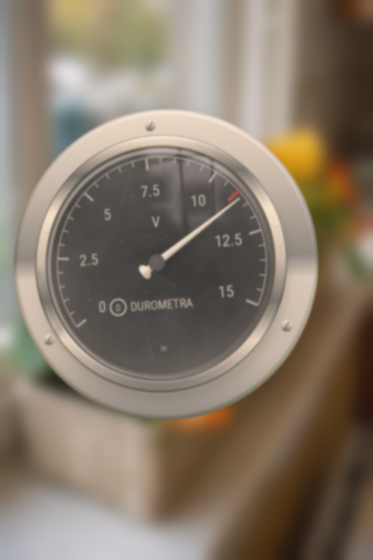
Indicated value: 11.25 V
